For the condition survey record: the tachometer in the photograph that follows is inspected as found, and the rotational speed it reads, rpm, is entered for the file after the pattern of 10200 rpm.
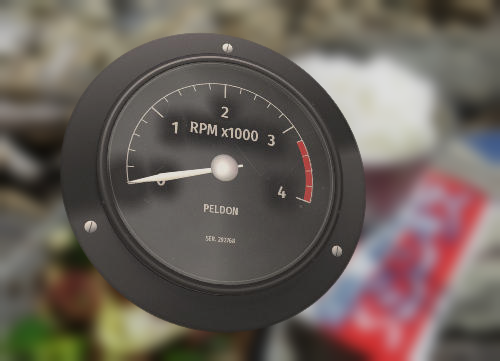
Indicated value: 0 rpm
